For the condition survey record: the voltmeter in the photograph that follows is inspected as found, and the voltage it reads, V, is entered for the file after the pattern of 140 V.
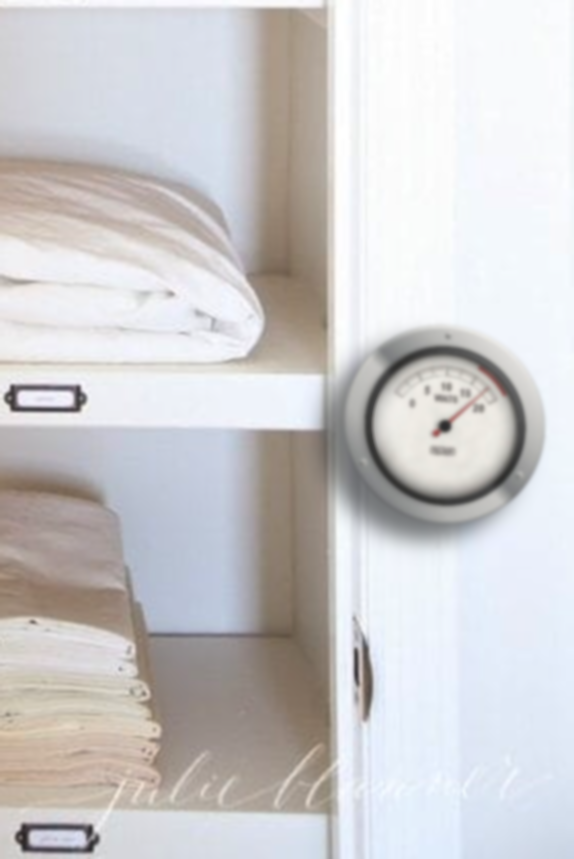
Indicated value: 17.5 V
